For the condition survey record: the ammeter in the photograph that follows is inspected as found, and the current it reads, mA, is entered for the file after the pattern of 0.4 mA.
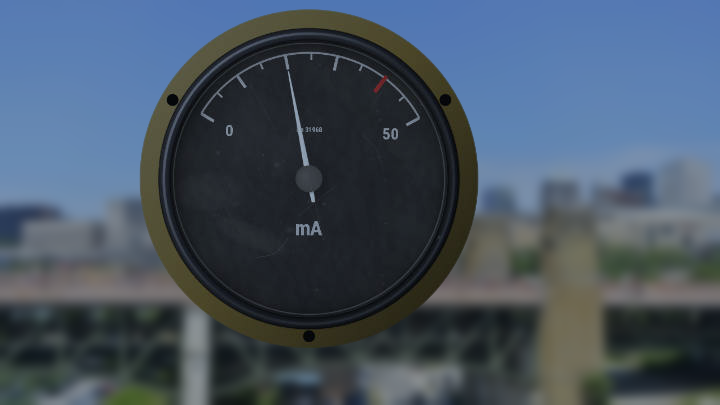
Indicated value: 20 mA
